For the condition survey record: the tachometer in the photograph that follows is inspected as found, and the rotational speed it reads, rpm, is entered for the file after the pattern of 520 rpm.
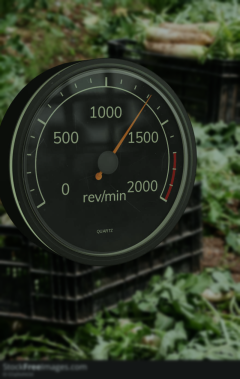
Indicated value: 1300 rpm
